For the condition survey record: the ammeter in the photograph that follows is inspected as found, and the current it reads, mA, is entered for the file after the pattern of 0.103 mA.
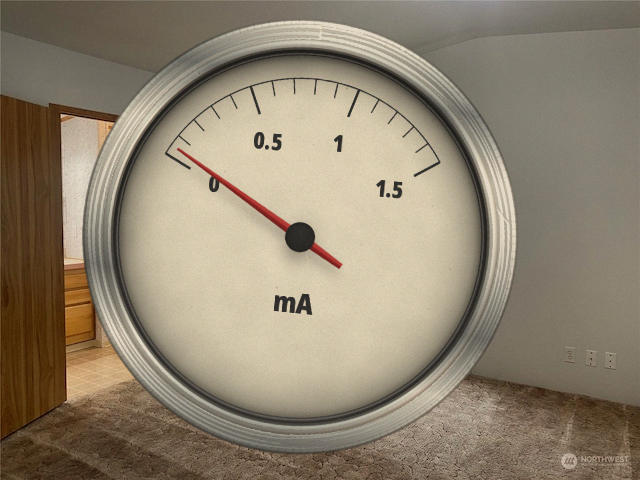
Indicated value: 0.05 mA
